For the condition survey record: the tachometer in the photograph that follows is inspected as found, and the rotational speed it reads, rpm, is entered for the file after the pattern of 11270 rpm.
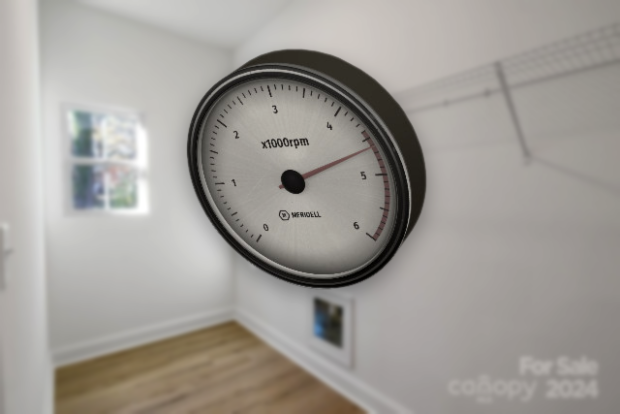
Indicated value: 4600 rpm
